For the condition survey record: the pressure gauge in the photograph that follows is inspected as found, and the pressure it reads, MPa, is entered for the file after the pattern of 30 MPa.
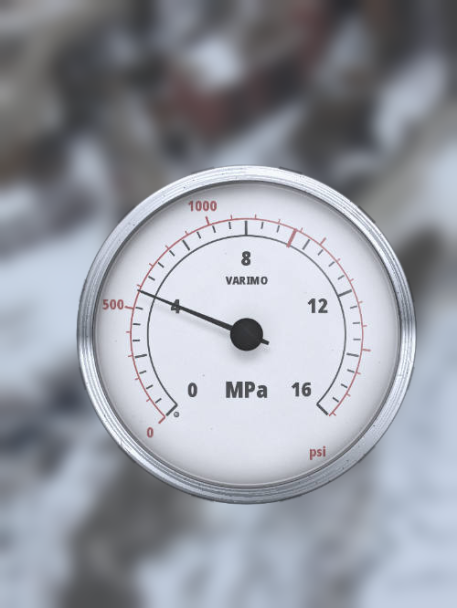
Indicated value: 4 MPa
